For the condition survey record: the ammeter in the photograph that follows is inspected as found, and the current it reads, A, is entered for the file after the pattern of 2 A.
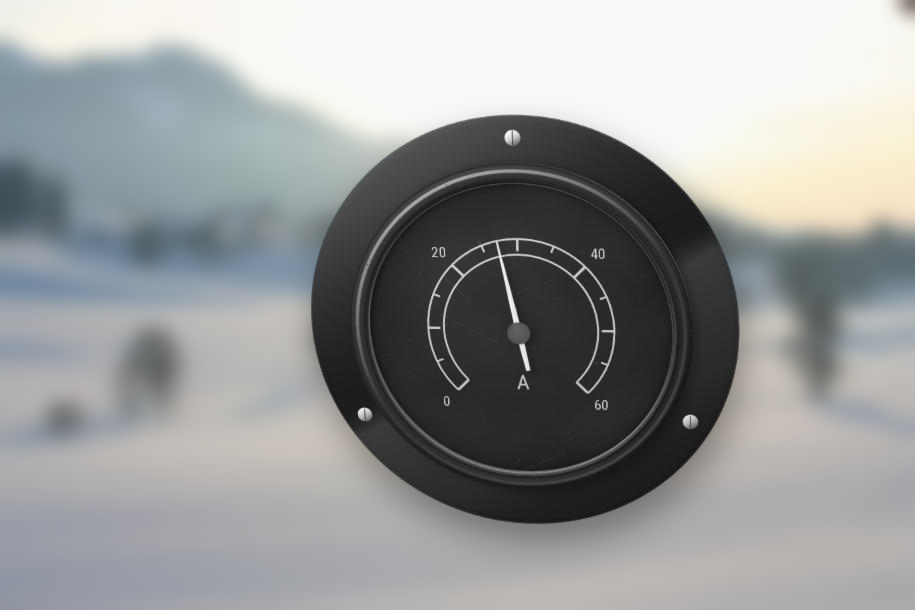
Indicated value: 27.5 A
